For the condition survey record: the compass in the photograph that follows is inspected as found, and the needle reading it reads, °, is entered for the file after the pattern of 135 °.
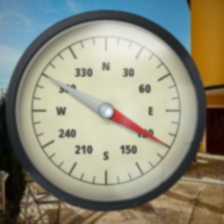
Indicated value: 120 °
